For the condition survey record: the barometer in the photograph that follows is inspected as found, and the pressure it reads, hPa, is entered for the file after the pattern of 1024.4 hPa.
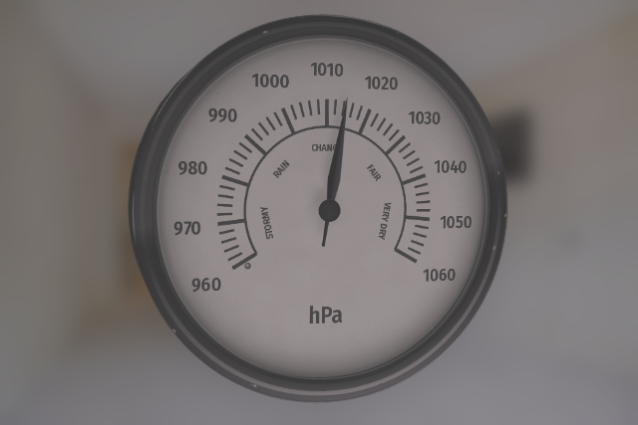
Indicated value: 1014 hPa
